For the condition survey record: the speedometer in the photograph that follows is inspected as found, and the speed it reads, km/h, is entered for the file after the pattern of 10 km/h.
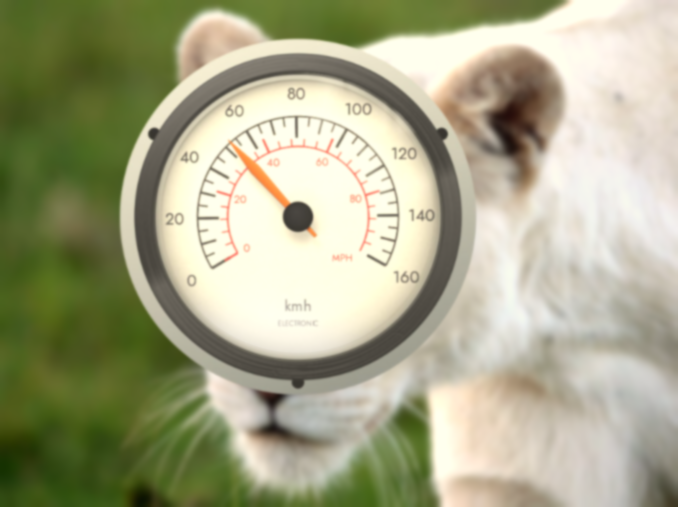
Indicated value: 52.5 km/h
